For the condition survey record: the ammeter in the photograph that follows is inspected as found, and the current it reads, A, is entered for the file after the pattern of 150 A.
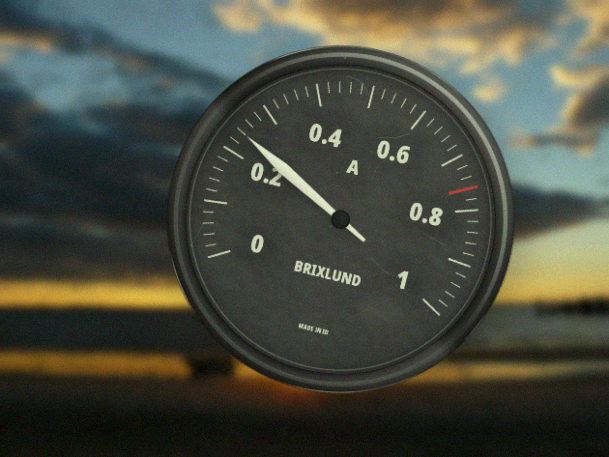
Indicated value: 0.24 A
